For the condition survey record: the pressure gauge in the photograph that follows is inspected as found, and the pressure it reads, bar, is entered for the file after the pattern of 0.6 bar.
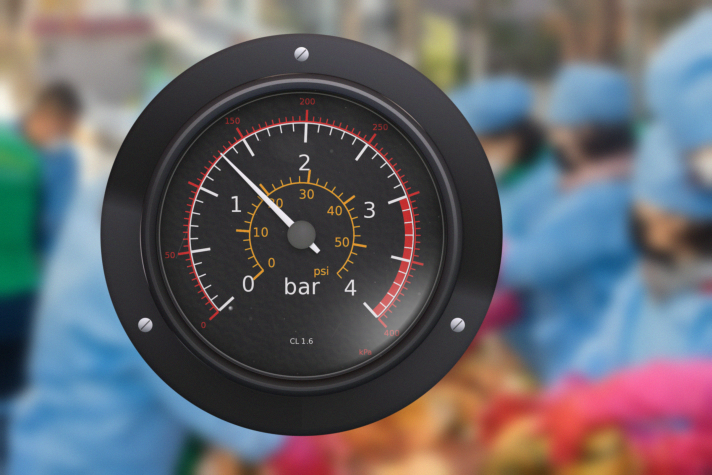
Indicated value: 1.3 bar
